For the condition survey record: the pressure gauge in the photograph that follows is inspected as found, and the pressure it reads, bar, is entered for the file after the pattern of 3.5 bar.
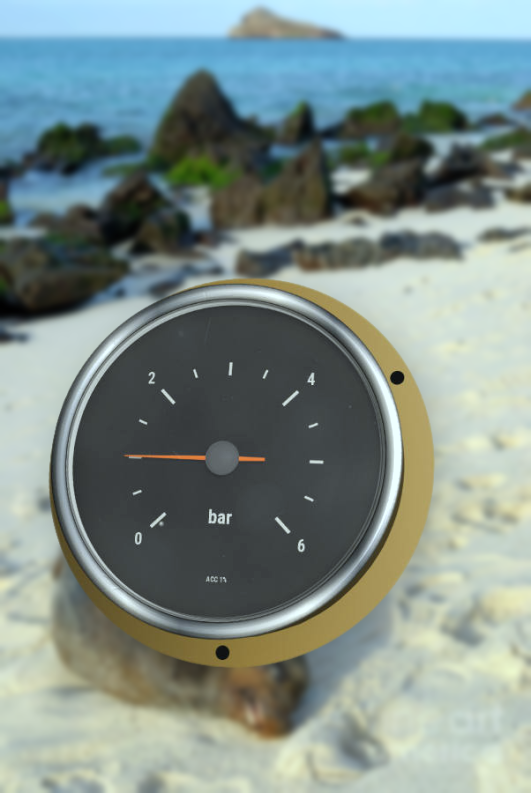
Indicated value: 1 bar
